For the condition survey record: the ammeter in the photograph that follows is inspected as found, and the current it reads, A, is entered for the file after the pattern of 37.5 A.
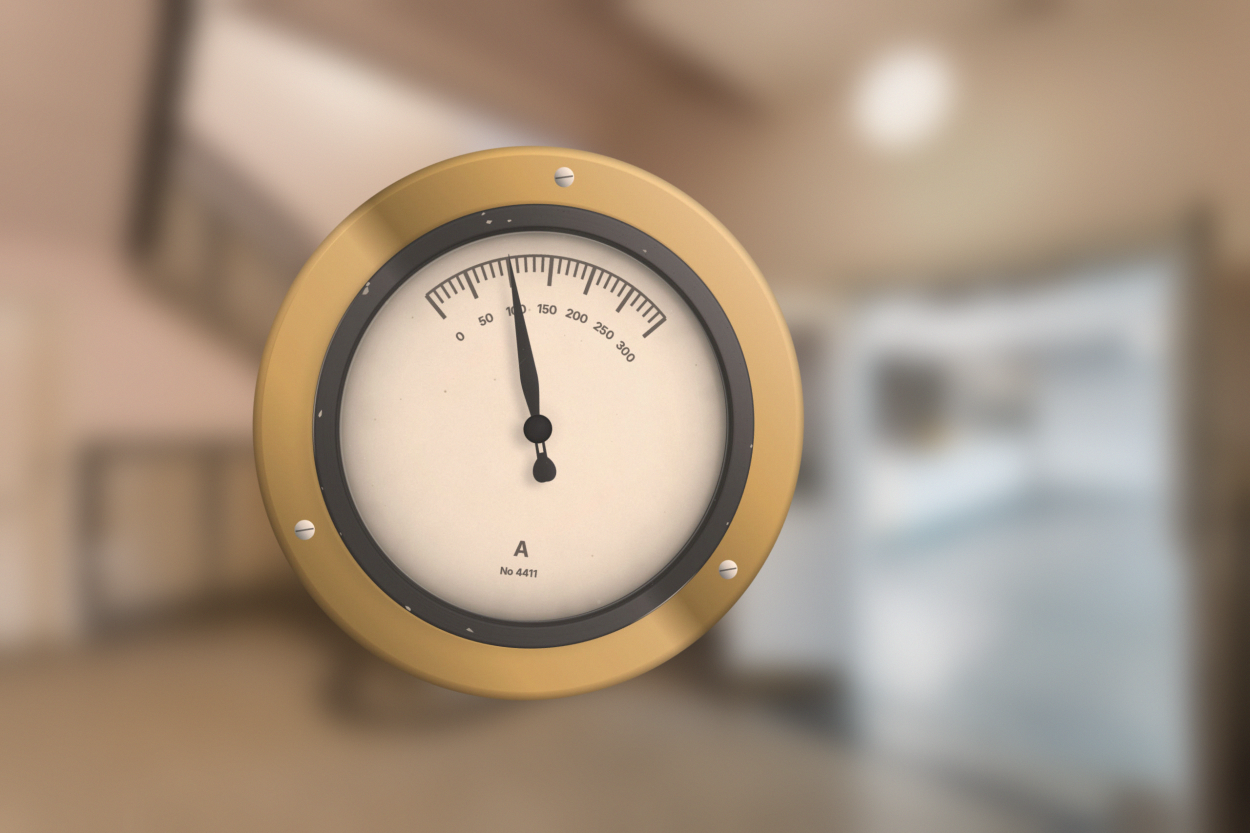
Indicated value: 100 A
